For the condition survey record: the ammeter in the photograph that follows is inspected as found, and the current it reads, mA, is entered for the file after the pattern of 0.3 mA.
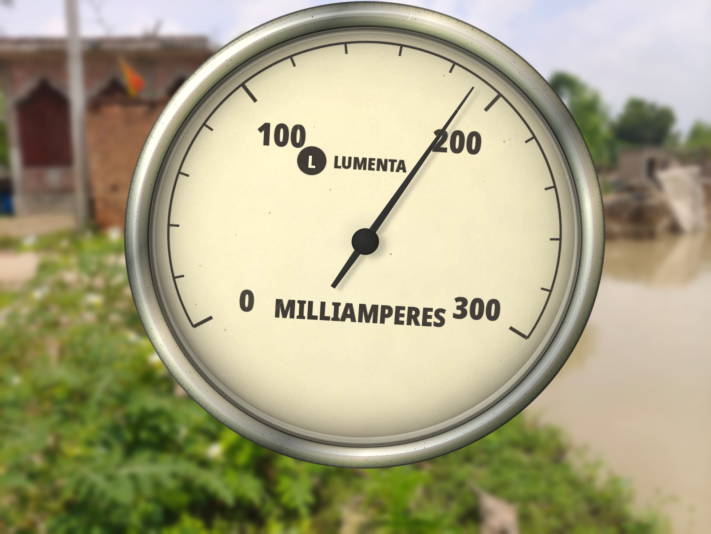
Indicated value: 190 mA
